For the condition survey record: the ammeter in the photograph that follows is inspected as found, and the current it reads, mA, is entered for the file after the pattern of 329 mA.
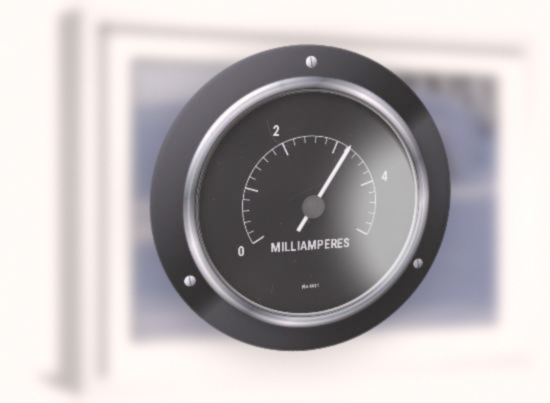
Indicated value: 3.2 mA
